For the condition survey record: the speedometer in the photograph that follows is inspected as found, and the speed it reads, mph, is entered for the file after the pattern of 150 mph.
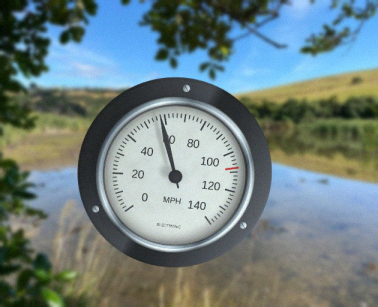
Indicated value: 58 mph
